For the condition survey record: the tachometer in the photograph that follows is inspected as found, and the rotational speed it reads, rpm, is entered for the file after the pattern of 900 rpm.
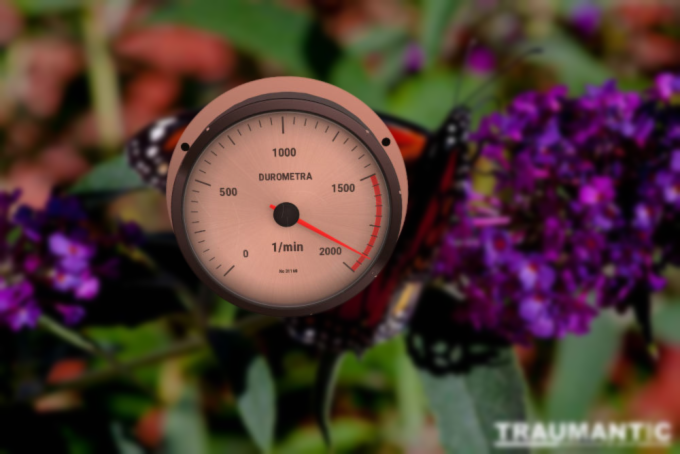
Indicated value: 1900 rpm
